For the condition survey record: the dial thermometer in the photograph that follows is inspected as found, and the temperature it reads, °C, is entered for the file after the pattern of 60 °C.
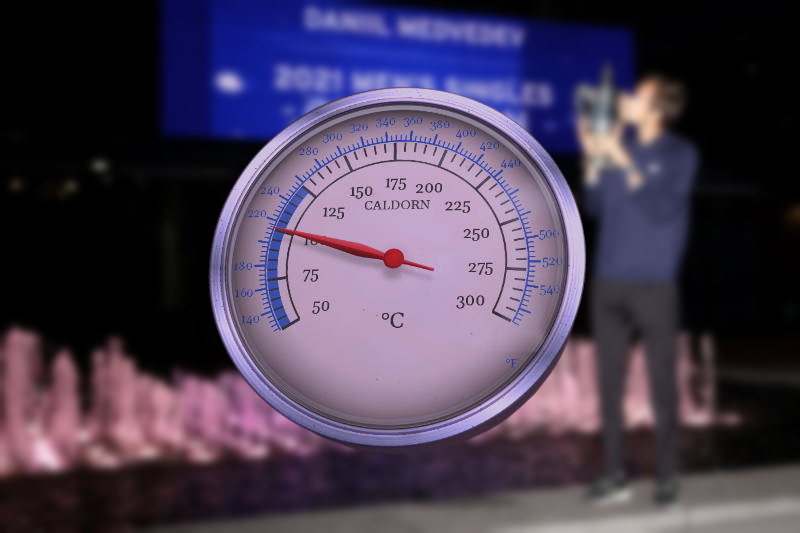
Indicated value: 100 °C
